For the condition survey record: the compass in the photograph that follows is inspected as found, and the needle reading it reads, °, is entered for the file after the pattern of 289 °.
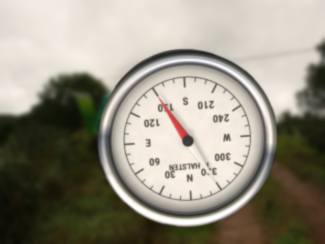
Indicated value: 150 °
